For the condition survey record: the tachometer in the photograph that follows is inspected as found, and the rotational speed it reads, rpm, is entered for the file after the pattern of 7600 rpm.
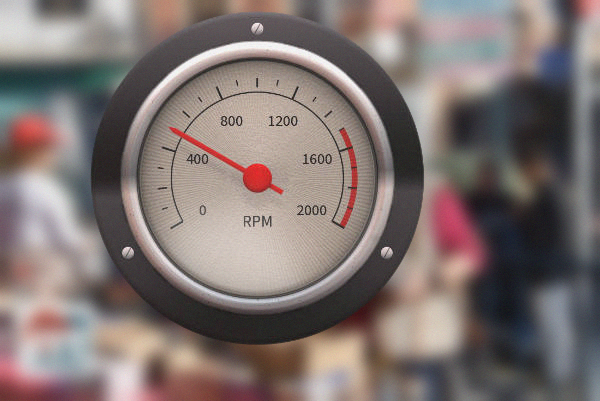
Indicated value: 500 rpm
